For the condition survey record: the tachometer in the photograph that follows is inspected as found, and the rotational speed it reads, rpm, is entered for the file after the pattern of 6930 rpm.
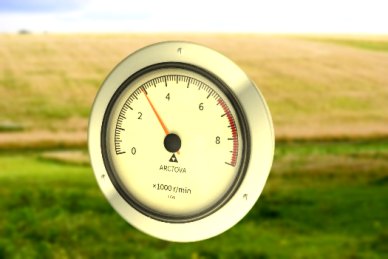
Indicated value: 3000 rpm
